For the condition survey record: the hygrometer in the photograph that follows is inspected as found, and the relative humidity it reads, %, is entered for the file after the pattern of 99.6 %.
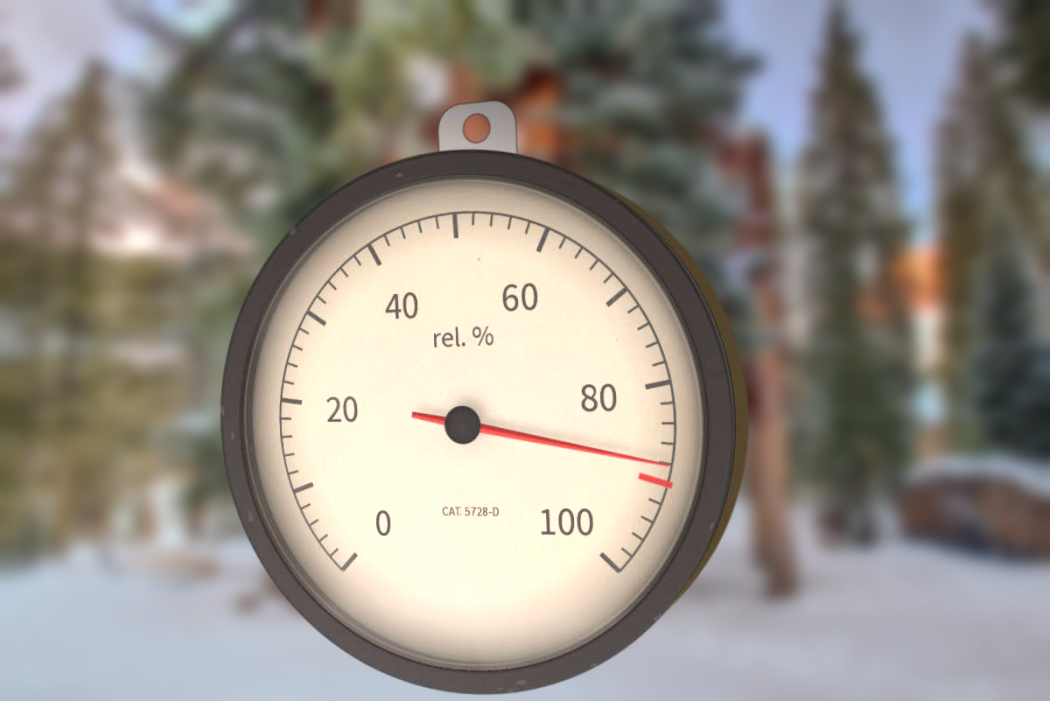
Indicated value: 88 %
